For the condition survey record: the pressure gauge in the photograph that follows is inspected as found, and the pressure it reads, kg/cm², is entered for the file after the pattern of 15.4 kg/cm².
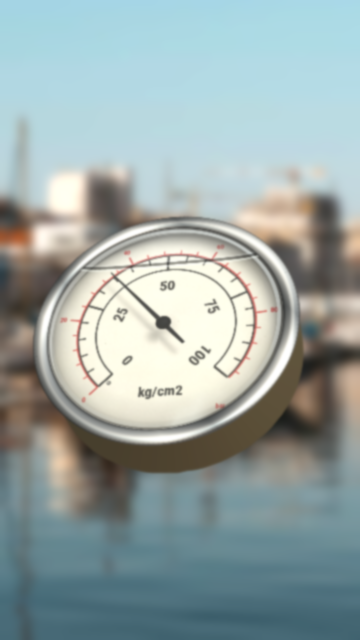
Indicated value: 35 kg/cm²
